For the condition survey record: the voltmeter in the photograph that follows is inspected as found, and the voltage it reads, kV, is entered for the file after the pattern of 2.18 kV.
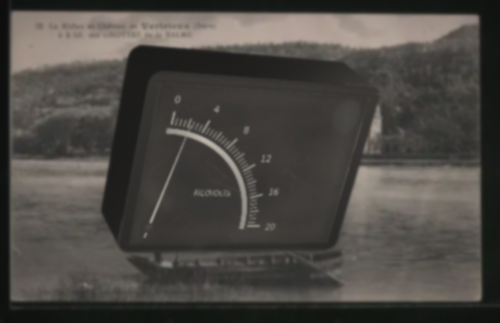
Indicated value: 2 kV
